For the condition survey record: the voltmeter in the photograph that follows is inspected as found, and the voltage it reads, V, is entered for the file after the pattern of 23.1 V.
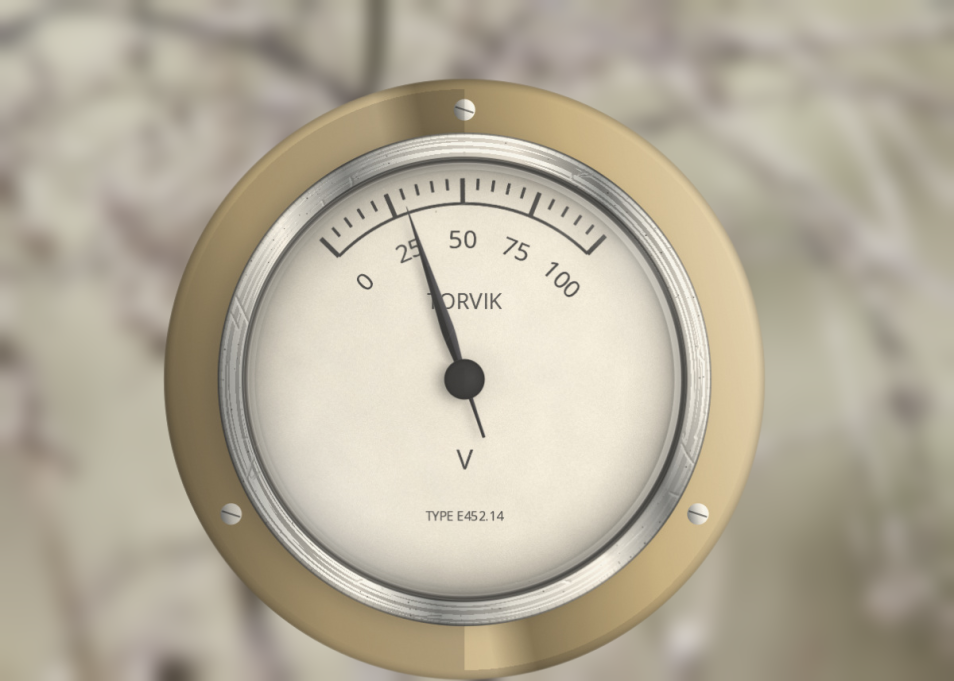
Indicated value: 30 V
